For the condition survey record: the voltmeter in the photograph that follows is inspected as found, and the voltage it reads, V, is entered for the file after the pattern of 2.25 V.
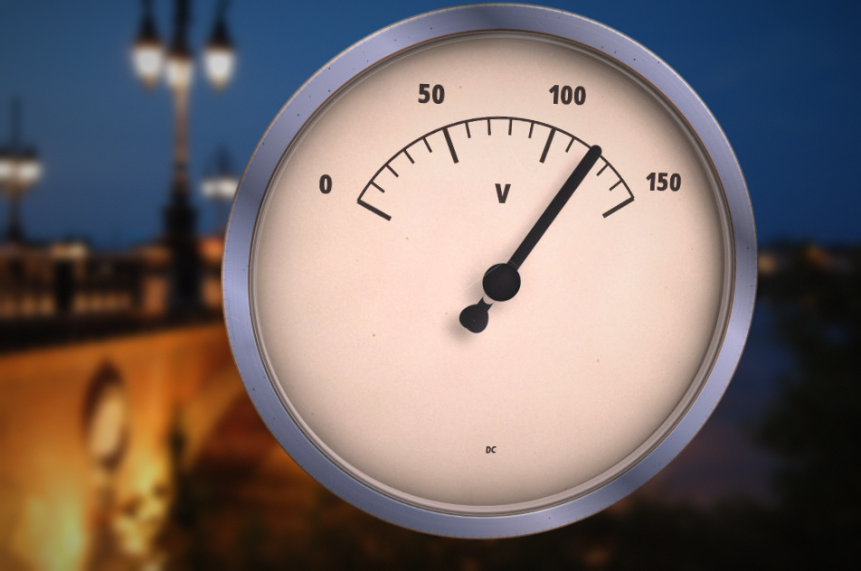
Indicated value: 120 V
